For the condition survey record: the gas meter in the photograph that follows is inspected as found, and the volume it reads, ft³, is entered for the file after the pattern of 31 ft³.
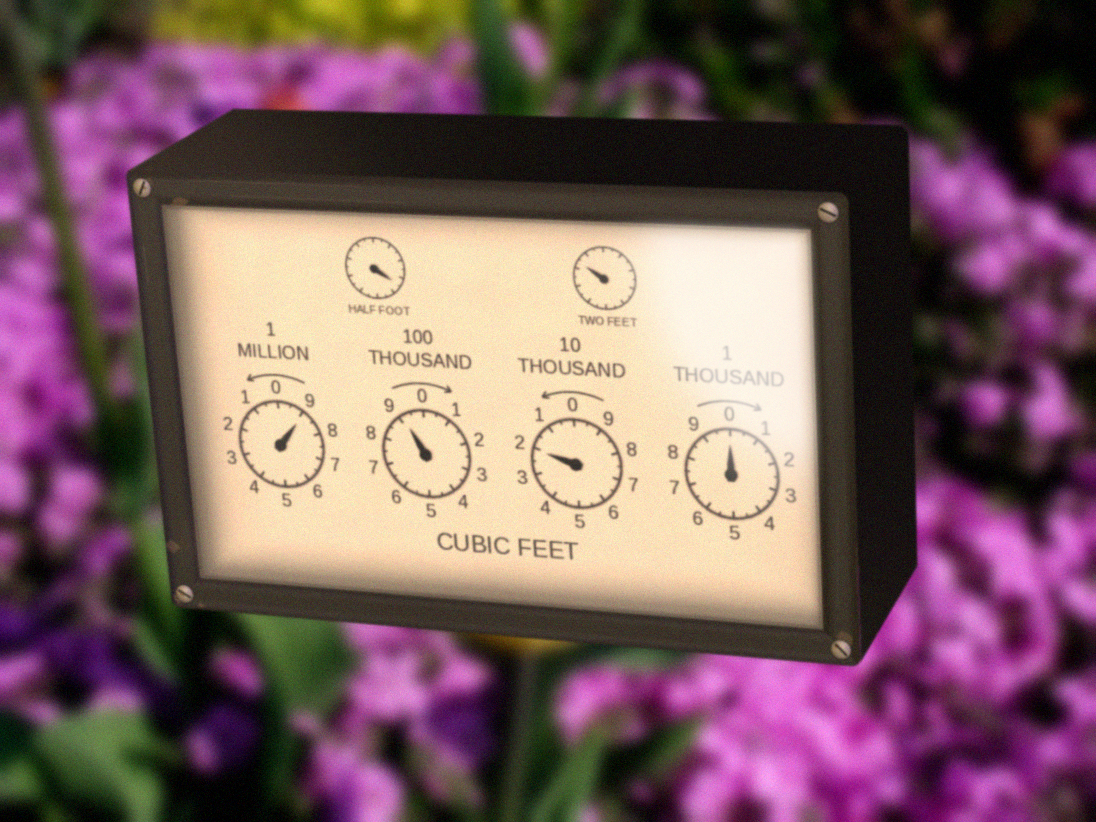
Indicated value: 892000 ft³
